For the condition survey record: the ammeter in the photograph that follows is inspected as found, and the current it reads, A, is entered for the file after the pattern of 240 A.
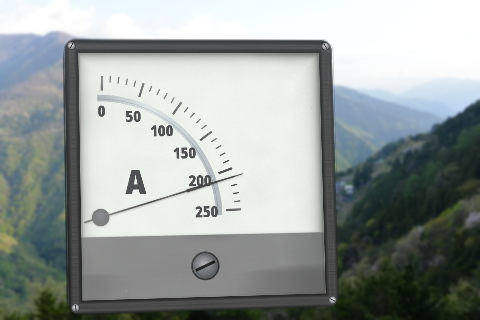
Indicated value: 210 A
